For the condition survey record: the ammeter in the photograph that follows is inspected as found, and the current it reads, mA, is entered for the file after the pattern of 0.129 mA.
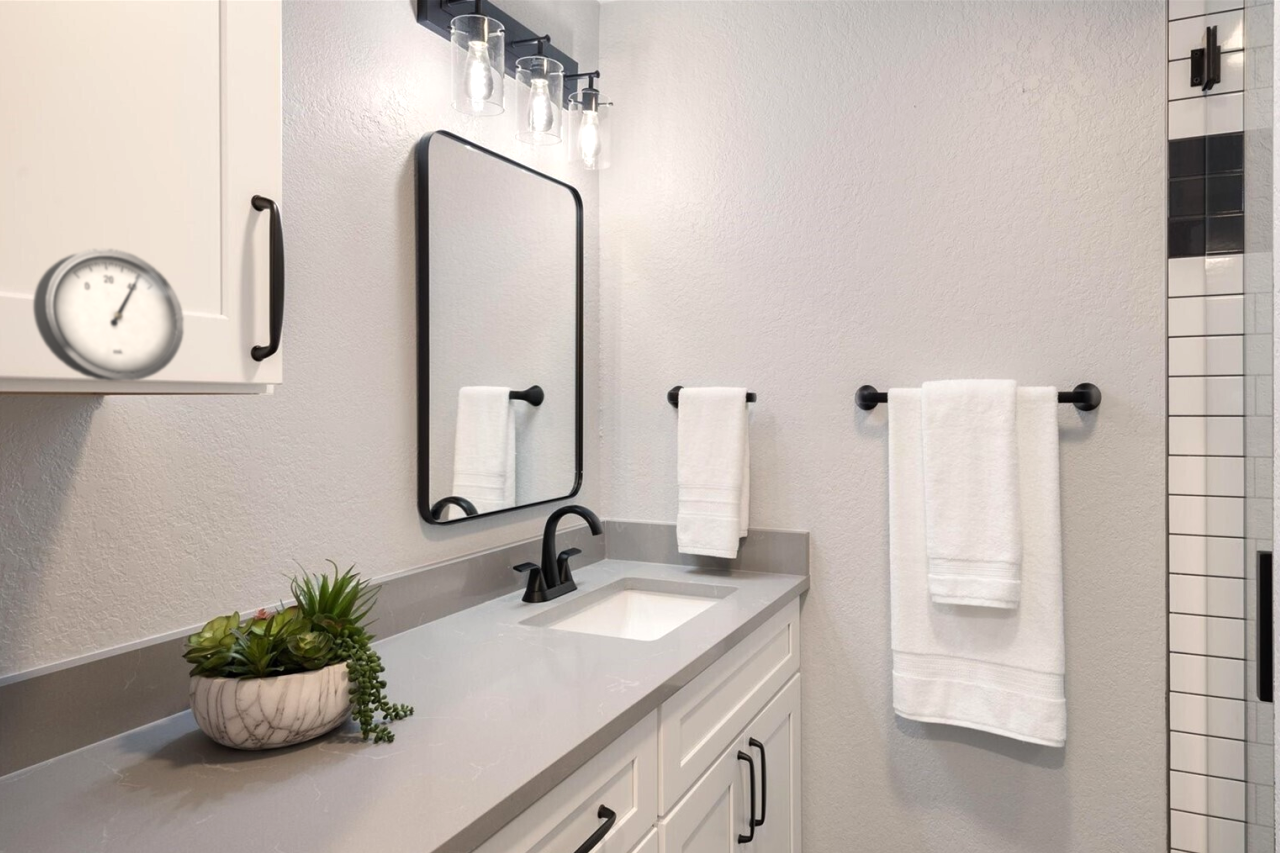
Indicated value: 40 mA
